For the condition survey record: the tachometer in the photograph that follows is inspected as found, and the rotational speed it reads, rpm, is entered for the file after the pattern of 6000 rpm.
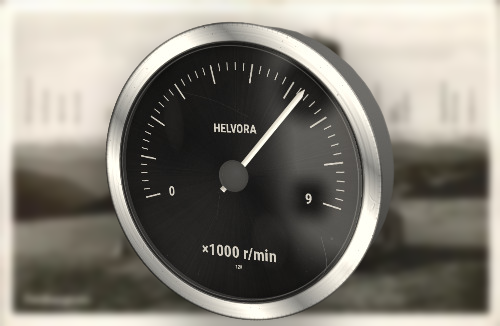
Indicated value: 6300 rpm
